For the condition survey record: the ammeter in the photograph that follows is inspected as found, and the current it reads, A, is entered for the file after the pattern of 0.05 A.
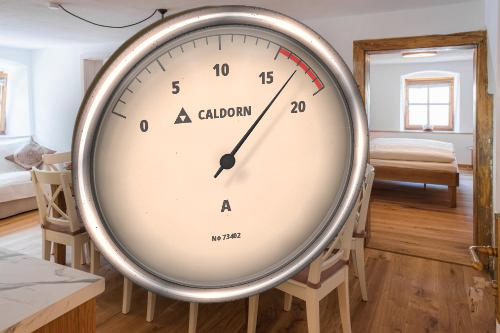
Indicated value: 17 A
